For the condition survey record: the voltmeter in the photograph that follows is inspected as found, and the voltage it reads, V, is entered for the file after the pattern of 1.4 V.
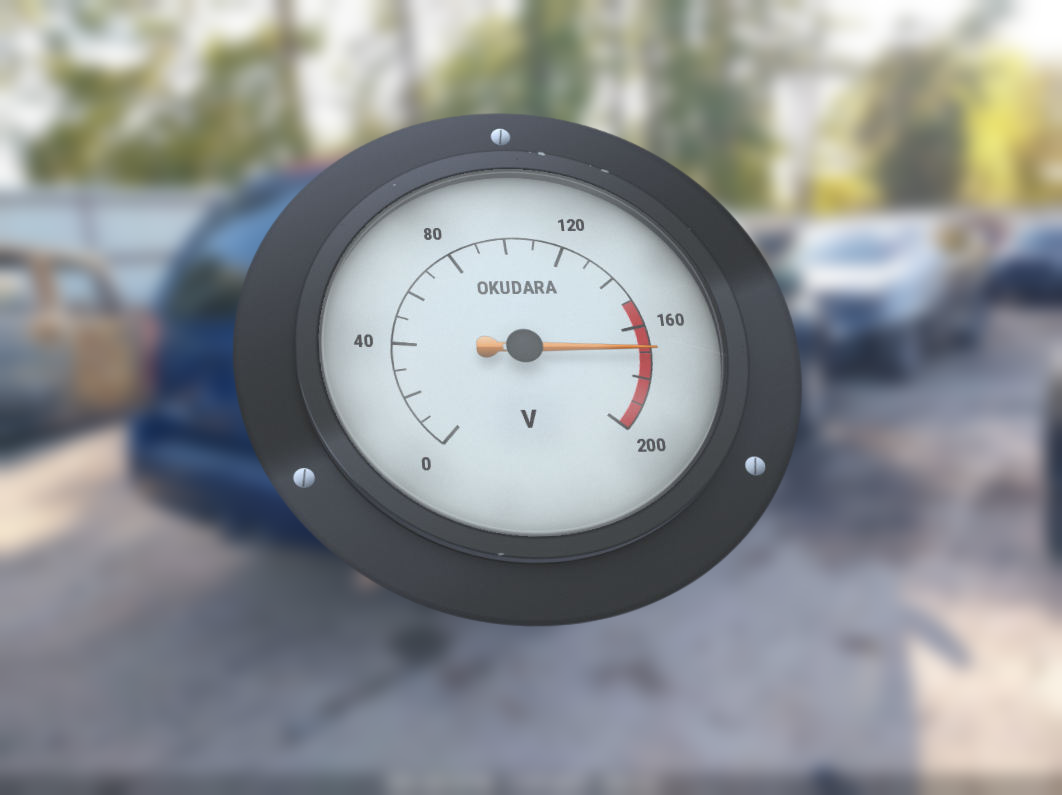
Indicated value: 170 V
